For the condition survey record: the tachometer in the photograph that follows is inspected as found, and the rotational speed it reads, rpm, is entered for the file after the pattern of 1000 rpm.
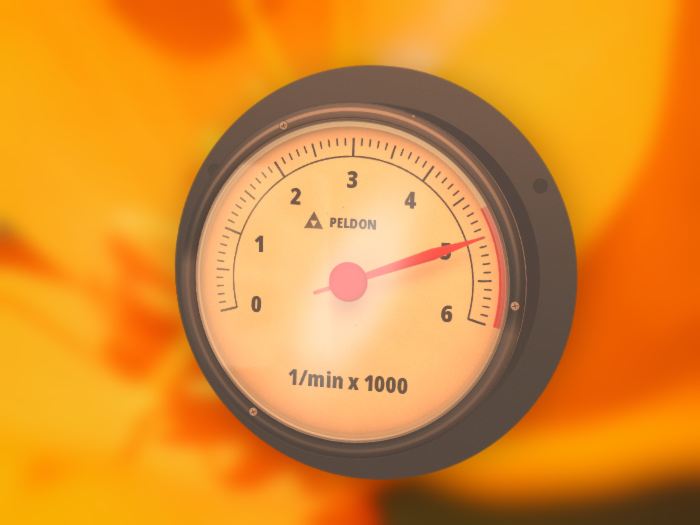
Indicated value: 5000 rpm
